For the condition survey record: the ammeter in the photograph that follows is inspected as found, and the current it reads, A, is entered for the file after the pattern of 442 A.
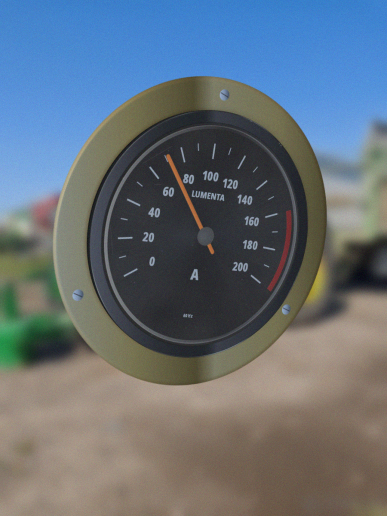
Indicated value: 70 A
